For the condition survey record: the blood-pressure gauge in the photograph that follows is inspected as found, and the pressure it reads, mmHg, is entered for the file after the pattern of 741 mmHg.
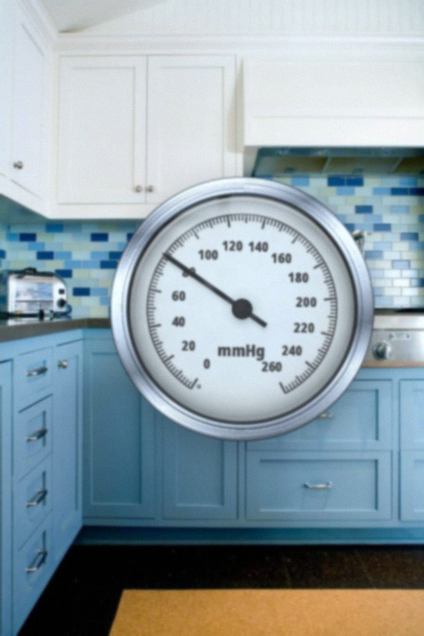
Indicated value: 80 mmHg
